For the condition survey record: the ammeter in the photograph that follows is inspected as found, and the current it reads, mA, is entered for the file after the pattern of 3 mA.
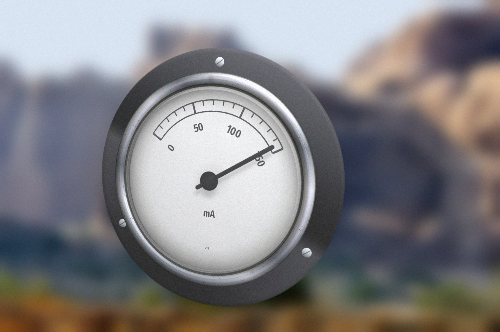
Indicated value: 145 mA
